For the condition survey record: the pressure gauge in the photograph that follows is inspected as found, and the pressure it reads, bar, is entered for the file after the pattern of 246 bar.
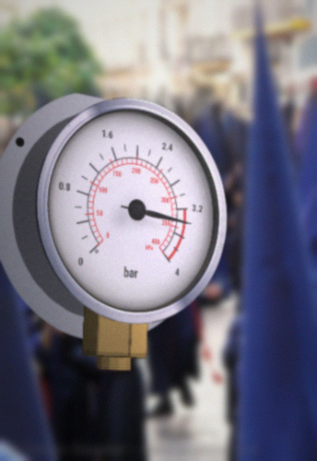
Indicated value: 3.4 bar
